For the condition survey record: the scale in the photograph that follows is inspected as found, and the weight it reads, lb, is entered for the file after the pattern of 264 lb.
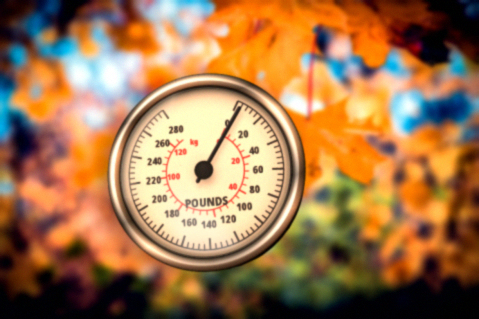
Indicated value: 4 lb
